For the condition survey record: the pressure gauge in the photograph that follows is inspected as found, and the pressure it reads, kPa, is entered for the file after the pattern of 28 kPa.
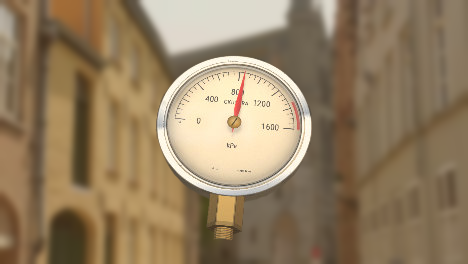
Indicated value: 850 kPa
